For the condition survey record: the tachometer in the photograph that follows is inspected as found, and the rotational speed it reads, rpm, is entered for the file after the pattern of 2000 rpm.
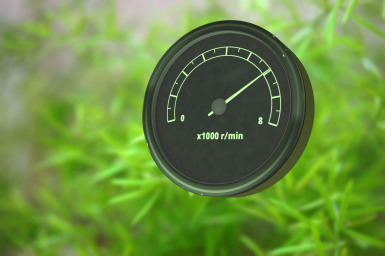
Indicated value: 6000 rpm
